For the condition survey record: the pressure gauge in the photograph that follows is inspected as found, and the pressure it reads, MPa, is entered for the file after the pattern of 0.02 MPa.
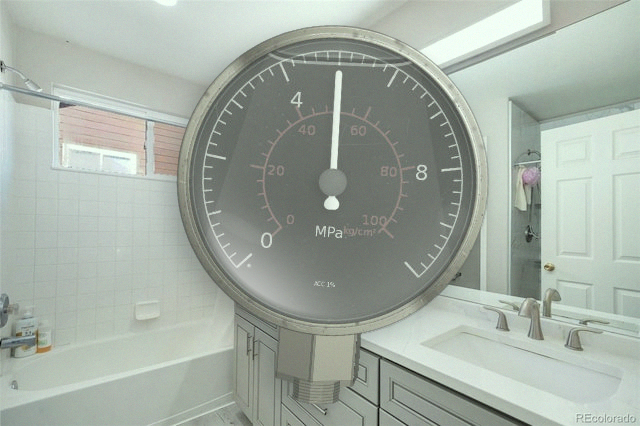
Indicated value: 5 MPa
